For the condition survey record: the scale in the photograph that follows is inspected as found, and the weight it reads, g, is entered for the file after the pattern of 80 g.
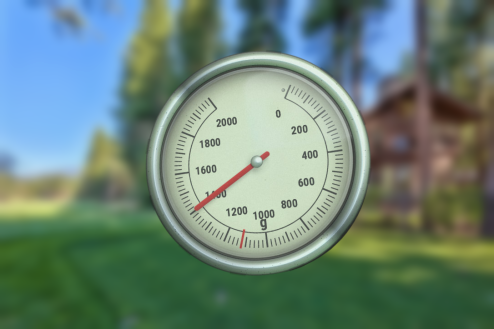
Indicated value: 1400 g
